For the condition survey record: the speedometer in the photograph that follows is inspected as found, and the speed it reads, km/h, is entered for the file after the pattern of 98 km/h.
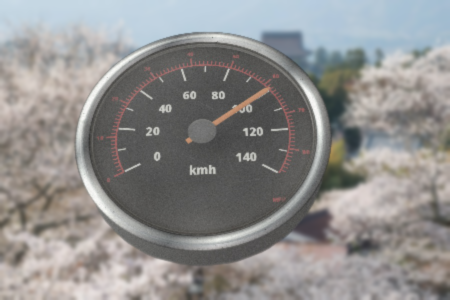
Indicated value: 100 km/h
